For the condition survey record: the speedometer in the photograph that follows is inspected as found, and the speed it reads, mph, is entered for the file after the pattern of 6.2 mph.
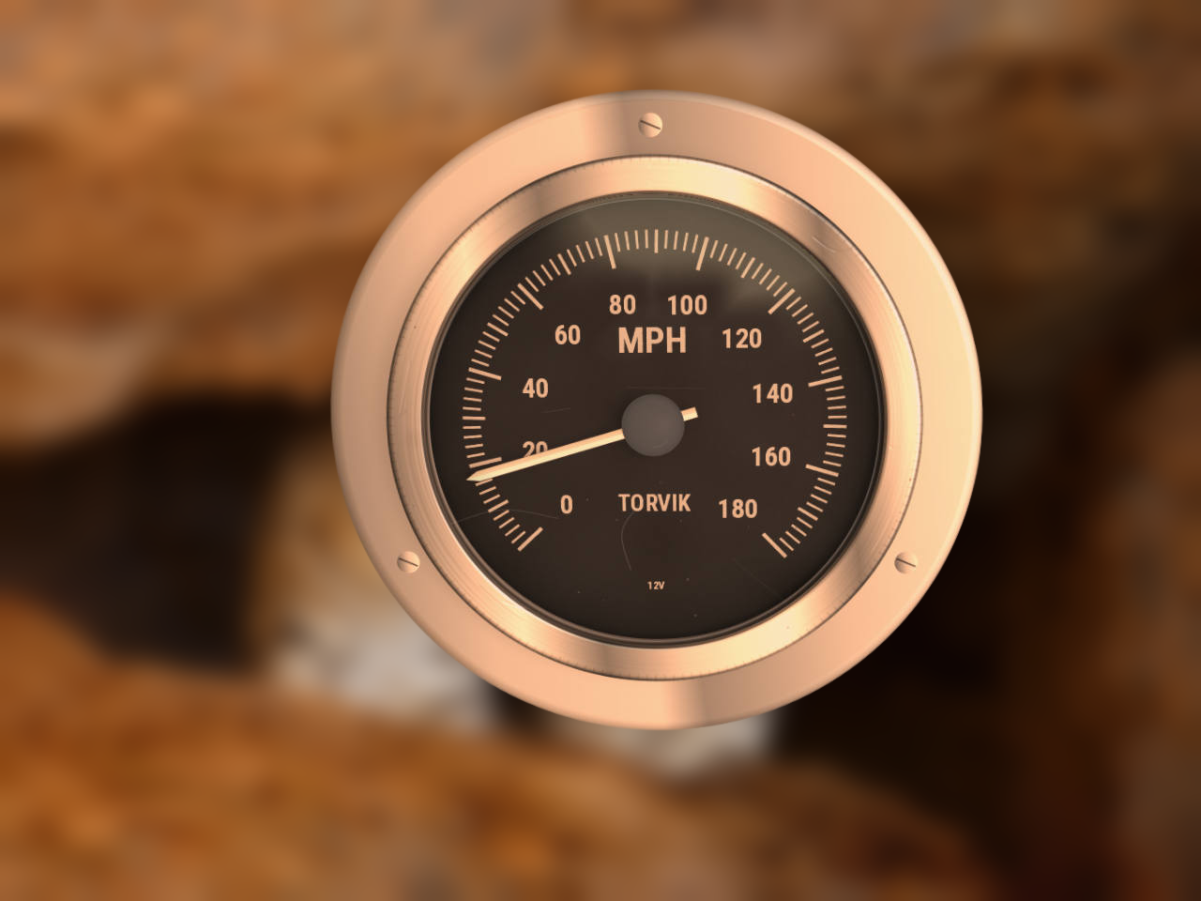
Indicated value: 18 mph
